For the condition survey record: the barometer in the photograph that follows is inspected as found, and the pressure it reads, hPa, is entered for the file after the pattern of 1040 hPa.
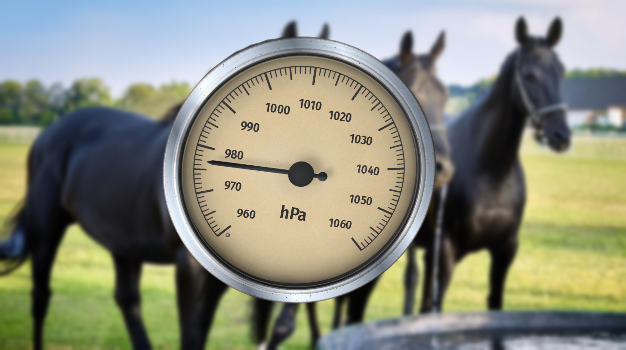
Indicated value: 977 hPa
